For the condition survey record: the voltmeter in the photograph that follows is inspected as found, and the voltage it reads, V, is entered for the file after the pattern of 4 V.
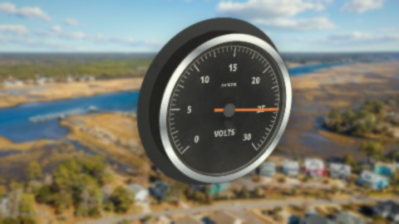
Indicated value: 25 V
